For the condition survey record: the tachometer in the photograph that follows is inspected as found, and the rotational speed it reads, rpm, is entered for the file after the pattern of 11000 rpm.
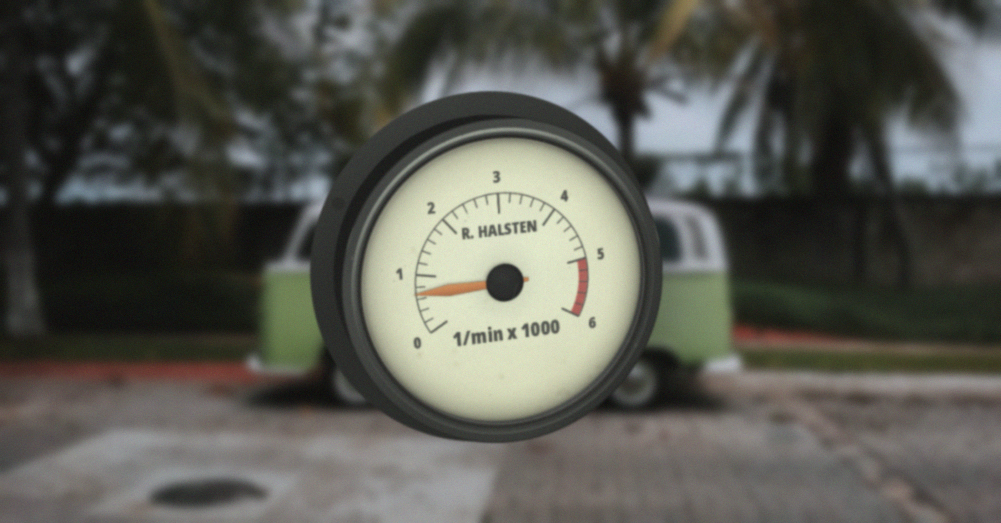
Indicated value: 700 rpm
